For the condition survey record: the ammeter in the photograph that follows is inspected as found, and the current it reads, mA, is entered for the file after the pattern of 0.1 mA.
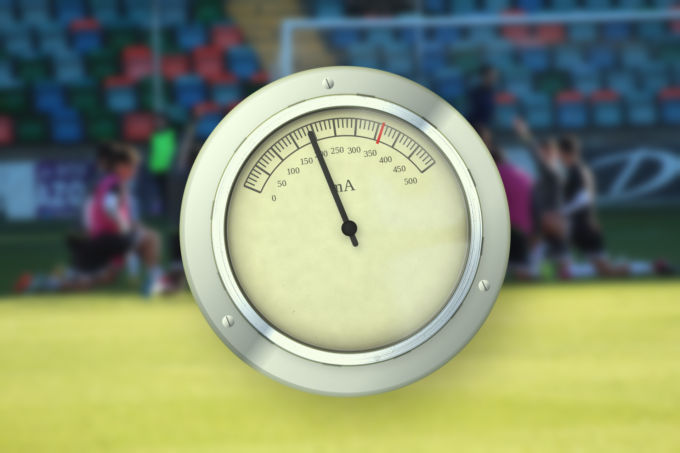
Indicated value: 190 mA
